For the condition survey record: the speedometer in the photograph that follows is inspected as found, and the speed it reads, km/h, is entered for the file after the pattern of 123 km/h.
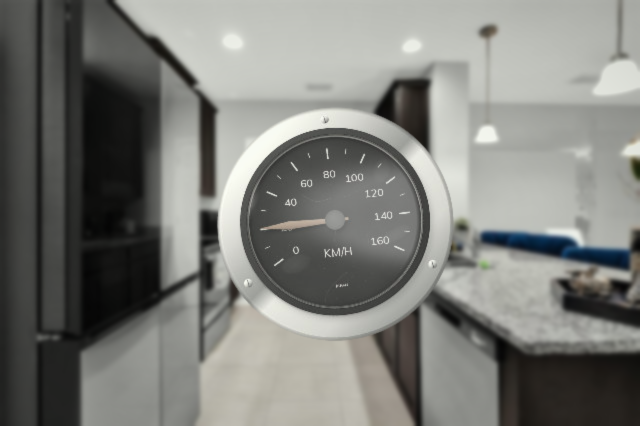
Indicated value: 20 km/h
